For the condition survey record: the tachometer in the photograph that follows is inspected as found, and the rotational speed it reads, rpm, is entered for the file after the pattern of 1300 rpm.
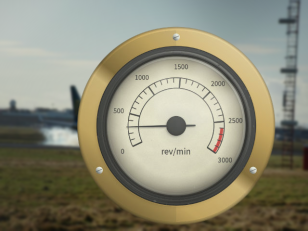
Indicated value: 300 rpm
